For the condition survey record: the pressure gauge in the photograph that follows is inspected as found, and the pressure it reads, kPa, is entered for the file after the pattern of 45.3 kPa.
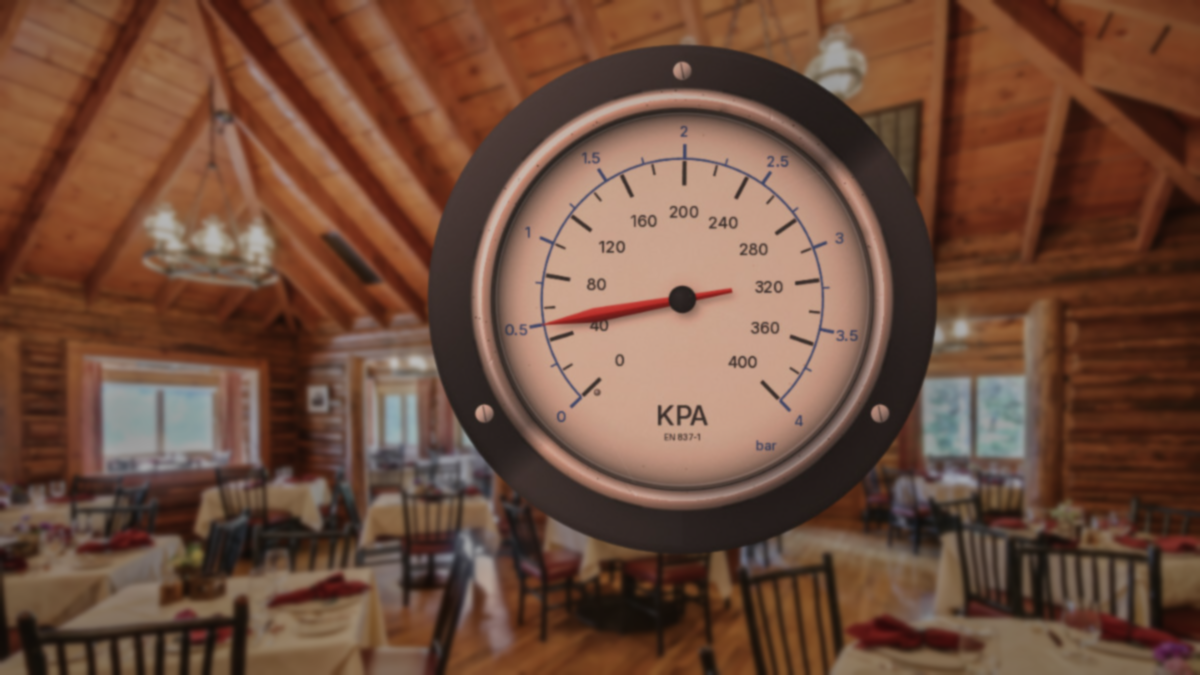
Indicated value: 50 kPa
